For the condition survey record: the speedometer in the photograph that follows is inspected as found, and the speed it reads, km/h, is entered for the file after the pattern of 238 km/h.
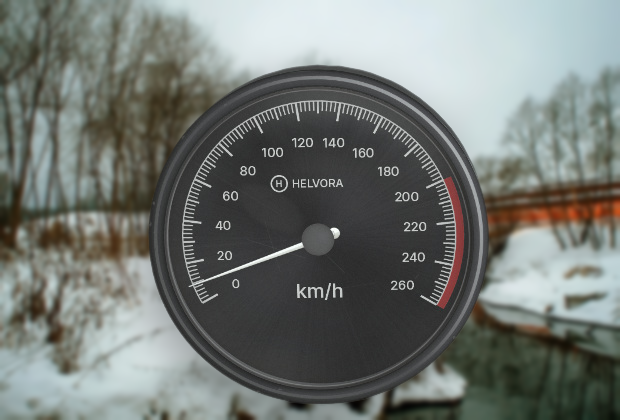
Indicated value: 10 km/h
